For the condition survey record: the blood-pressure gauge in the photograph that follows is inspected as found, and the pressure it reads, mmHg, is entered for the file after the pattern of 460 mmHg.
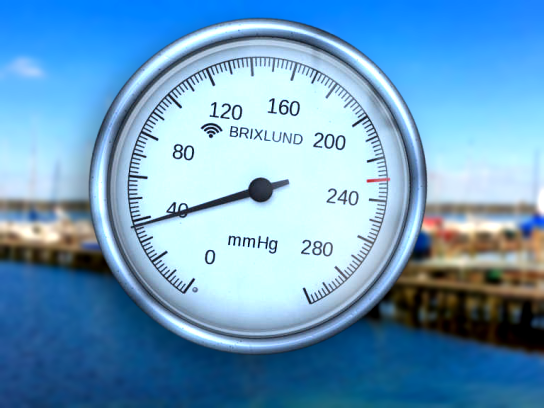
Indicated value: 38 mmHg
